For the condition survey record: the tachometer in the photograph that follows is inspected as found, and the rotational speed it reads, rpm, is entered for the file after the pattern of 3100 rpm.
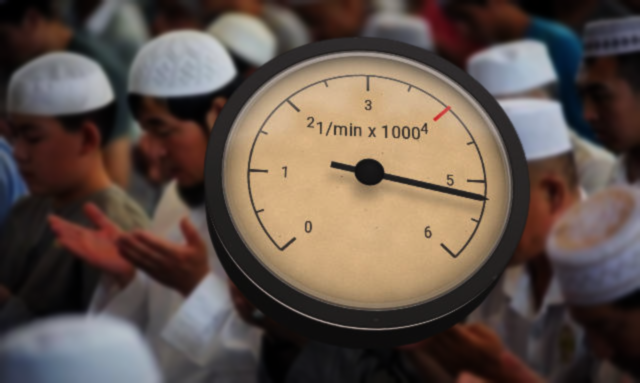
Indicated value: 5250 rpm
